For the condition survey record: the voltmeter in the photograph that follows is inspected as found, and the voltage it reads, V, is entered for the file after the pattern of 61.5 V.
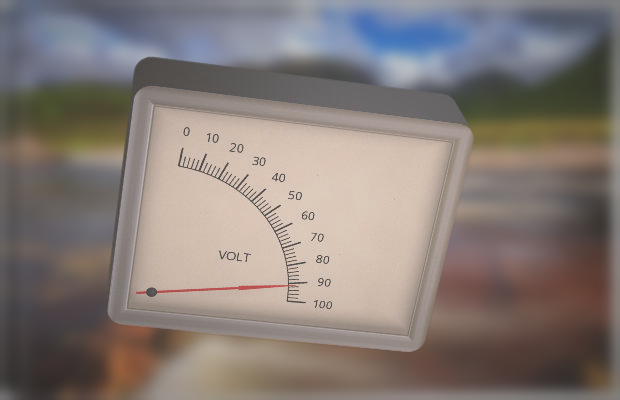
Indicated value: 90 V
